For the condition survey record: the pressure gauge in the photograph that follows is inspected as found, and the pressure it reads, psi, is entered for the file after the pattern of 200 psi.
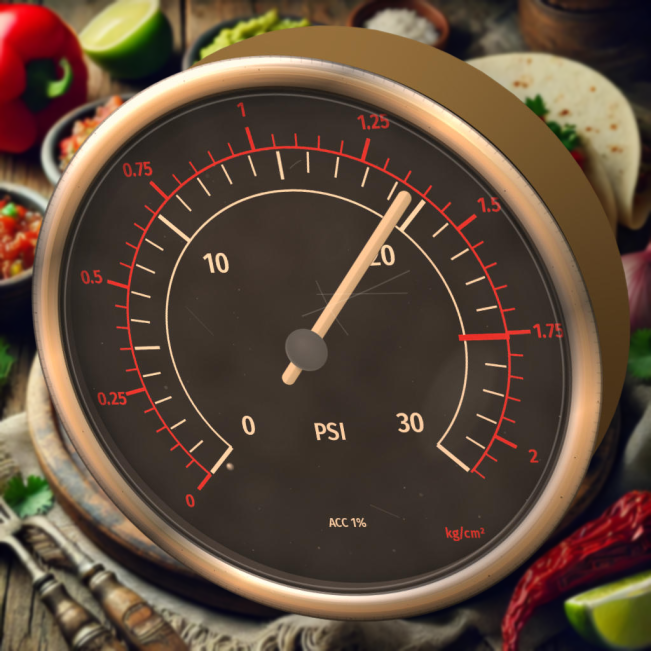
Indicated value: 19.5 psi
